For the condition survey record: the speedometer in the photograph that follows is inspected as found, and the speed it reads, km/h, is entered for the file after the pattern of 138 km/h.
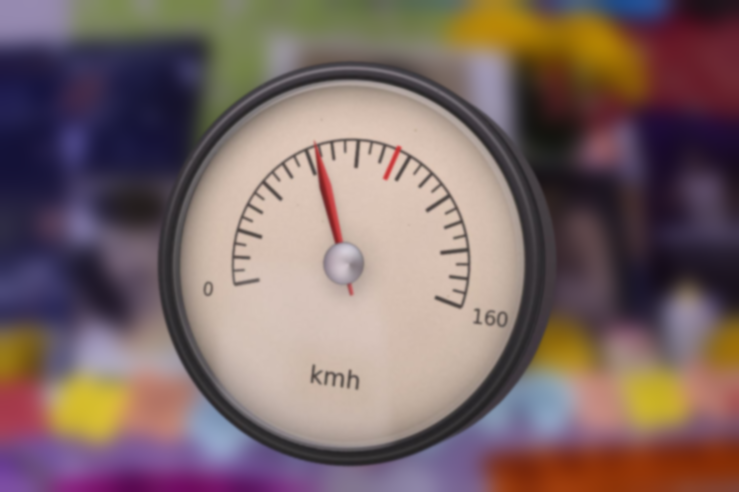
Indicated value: 65 km/h
